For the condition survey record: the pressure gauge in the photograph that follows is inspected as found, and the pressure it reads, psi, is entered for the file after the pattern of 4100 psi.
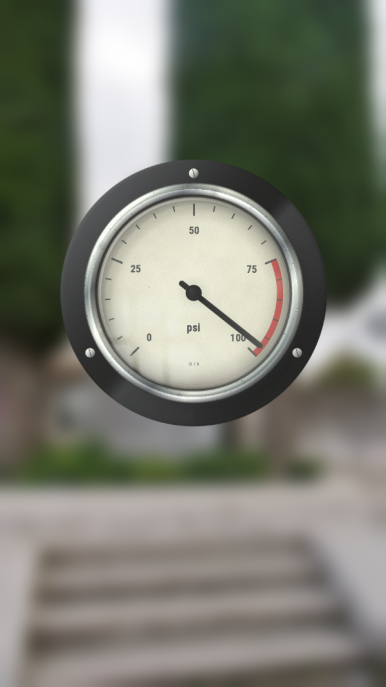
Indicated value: 97.5 psi
